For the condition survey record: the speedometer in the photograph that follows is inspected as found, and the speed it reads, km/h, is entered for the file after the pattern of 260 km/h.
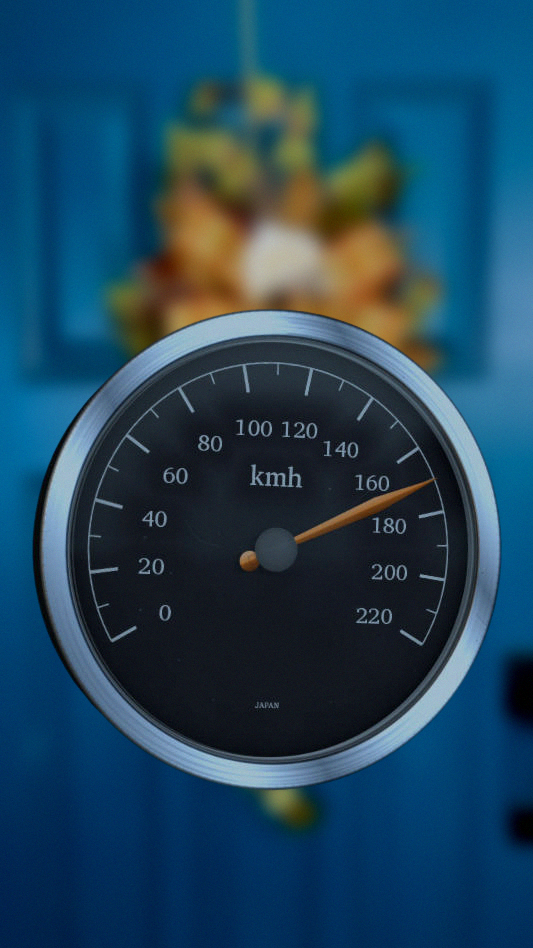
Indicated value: 170 km/h
